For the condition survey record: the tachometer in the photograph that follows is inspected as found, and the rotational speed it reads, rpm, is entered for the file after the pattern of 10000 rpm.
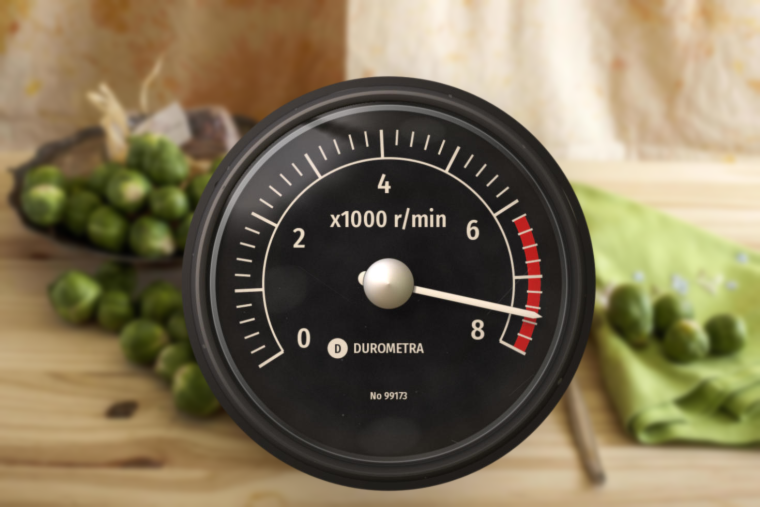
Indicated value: 7500 rpm
